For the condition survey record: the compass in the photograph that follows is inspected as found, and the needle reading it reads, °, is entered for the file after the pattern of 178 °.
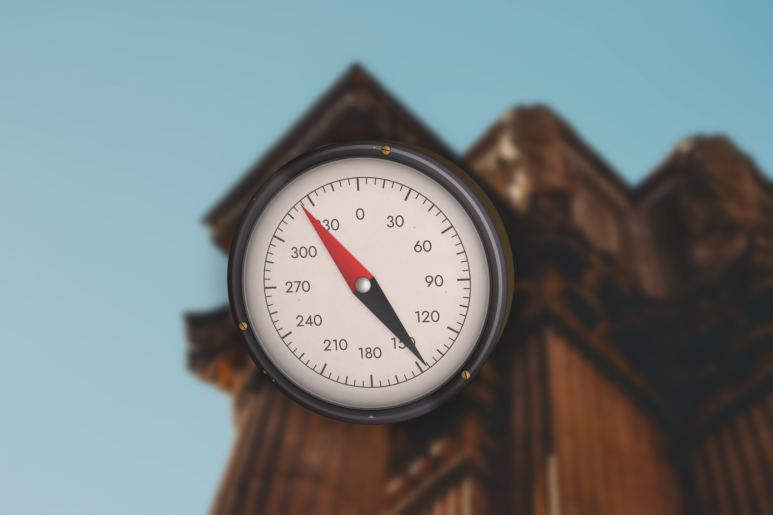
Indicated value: 325 °
